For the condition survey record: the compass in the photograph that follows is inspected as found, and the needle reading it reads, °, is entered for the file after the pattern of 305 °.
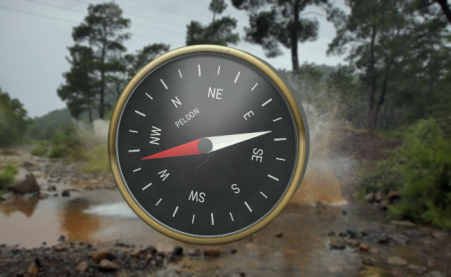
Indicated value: 292.5 °
